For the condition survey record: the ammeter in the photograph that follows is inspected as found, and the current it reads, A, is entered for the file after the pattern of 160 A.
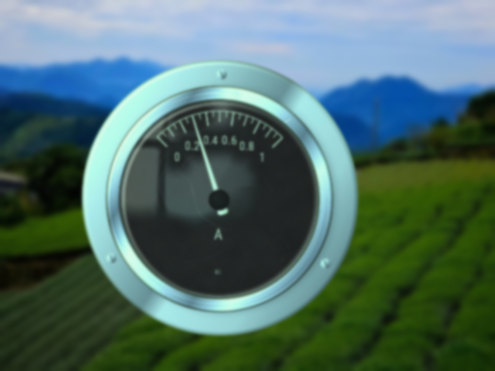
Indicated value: 0.3 A
